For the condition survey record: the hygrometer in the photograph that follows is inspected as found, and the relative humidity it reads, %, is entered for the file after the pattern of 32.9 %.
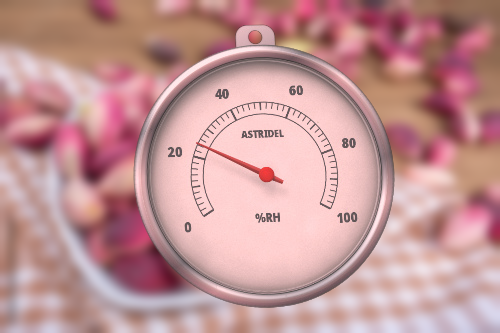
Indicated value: 24 %
